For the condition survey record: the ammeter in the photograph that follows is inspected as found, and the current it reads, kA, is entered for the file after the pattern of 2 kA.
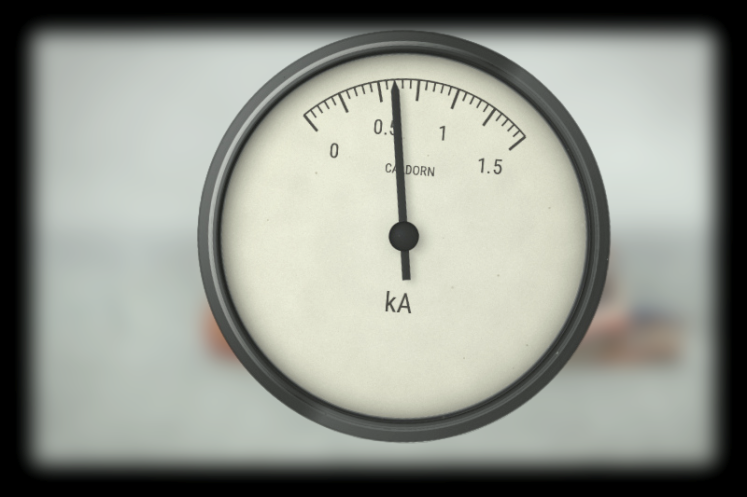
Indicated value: 0.6 kA
